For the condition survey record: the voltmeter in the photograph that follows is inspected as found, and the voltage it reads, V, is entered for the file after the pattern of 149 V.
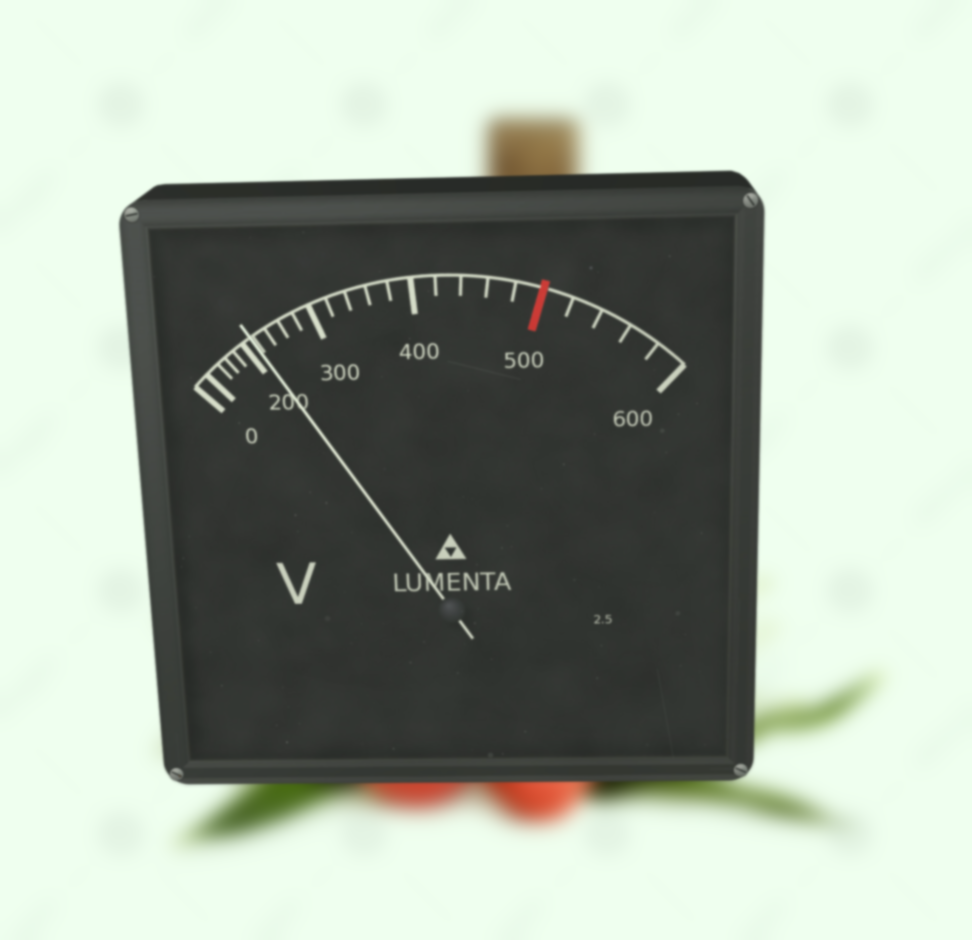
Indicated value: 220 V
